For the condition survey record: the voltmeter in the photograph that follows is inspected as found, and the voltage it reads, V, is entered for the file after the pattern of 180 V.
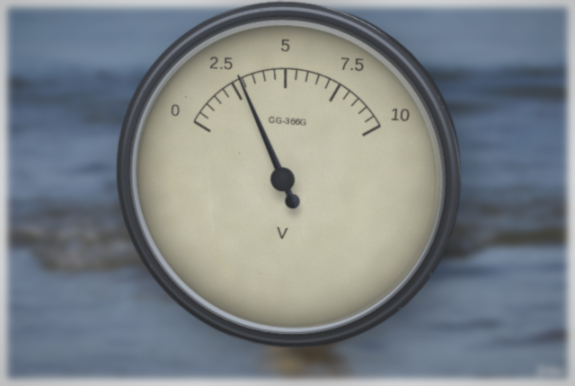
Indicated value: 3 V
